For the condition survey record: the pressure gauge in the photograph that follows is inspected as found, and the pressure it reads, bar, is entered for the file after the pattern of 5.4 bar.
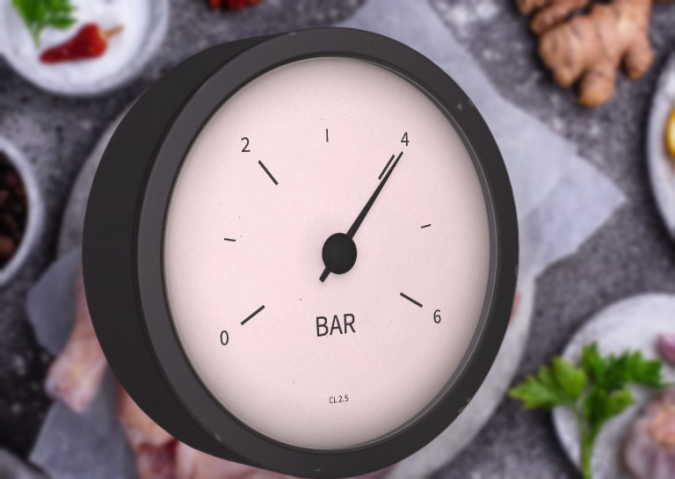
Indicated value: 4 bar
